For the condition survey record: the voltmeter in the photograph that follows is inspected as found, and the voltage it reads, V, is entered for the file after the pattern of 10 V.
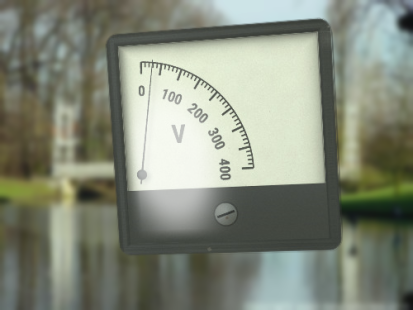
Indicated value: 30 V
